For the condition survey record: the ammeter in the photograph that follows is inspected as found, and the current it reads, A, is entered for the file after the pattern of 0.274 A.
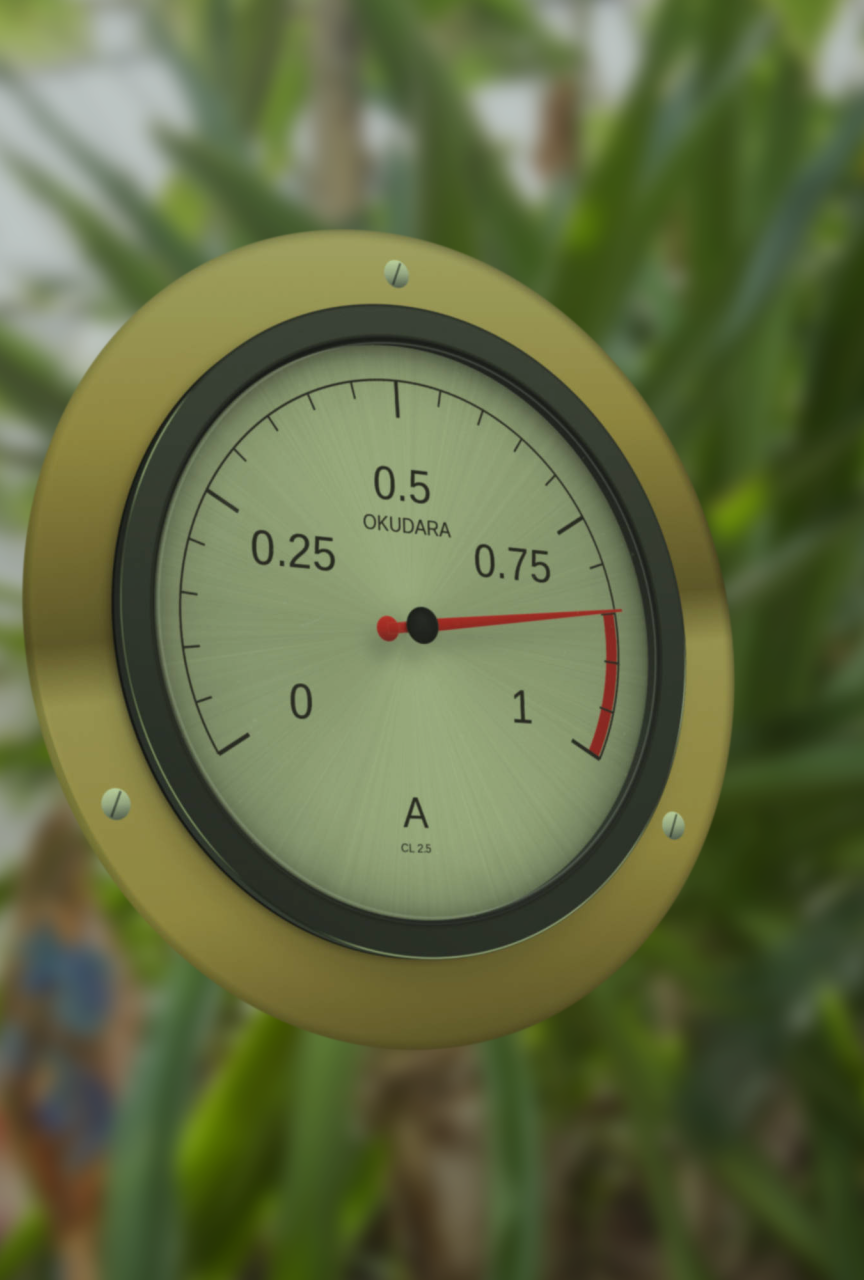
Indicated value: 0.85 A
